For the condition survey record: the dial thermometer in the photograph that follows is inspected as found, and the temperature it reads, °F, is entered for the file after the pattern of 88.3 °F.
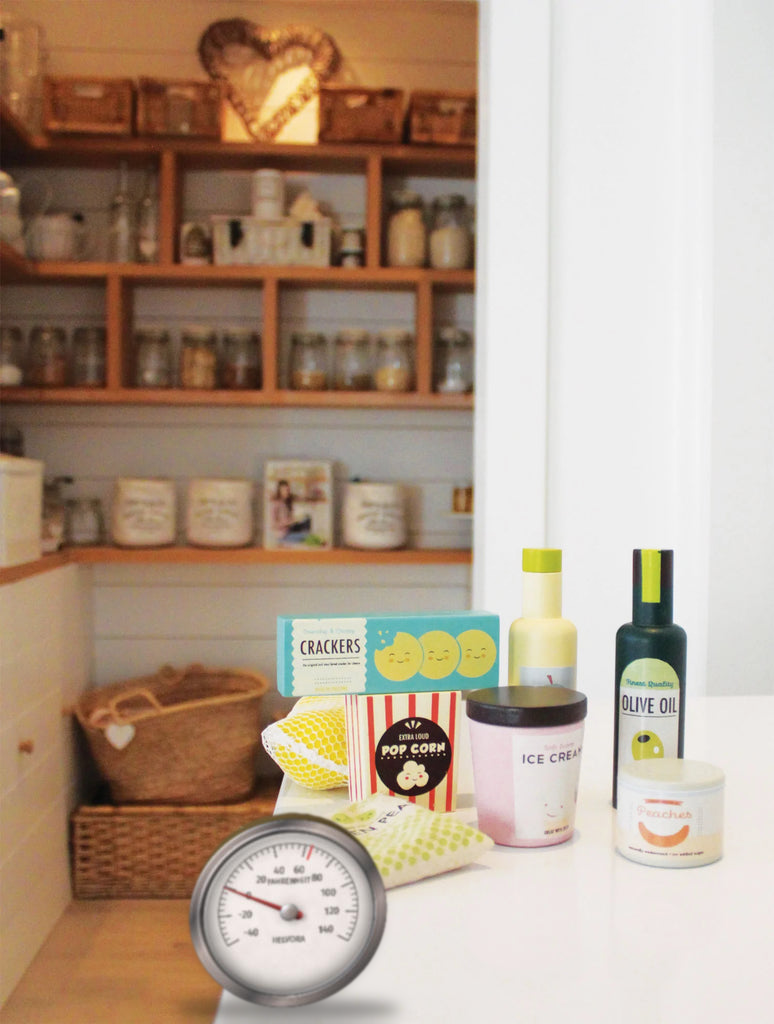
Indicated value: 0 °F
